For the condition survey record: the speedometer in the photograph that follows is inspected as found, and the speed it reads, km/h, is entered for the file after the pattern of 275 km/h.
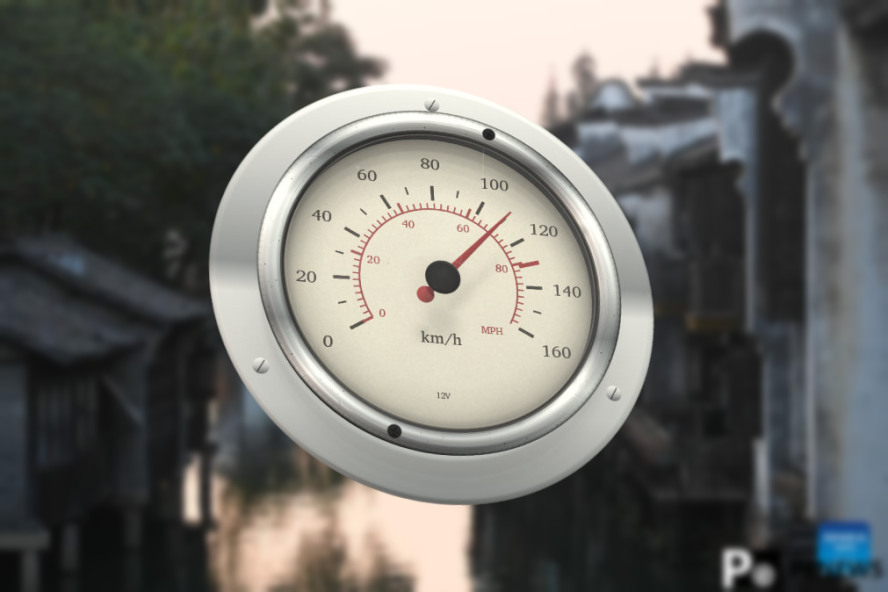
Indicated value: 110 km/h
